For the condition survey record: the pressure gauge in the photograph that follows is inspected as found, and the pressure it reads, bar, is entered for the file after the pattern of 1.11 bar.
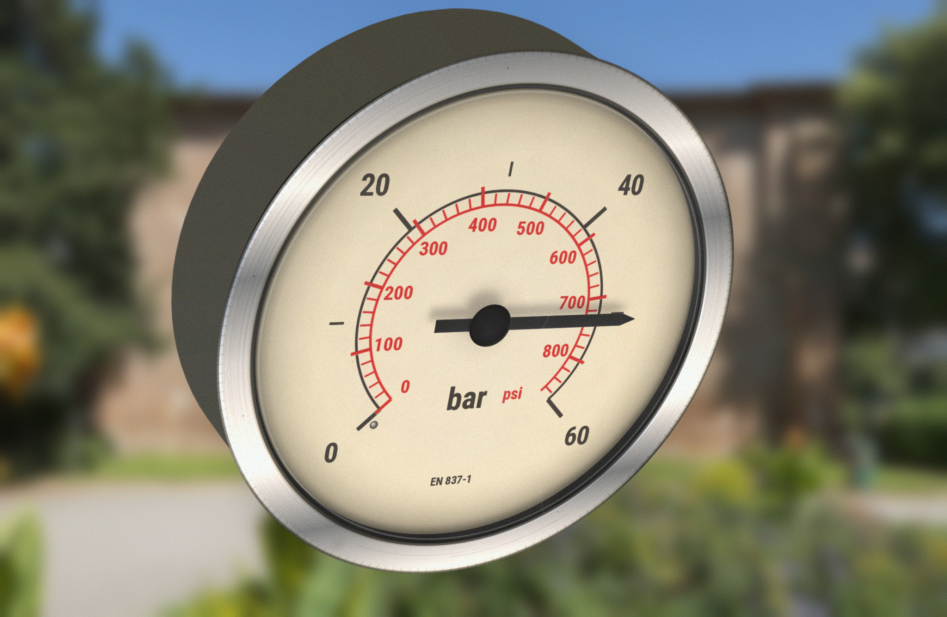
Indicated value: 50 bar
